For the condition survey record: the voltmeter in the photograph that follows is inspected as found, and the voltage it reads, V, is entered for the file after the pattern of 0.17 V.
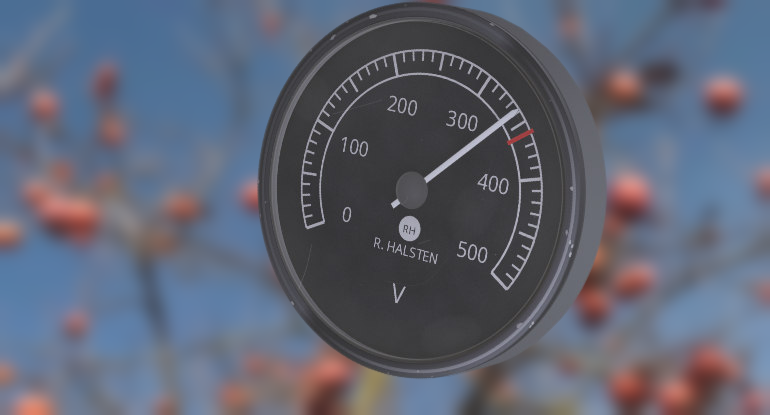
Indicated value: 340 V
